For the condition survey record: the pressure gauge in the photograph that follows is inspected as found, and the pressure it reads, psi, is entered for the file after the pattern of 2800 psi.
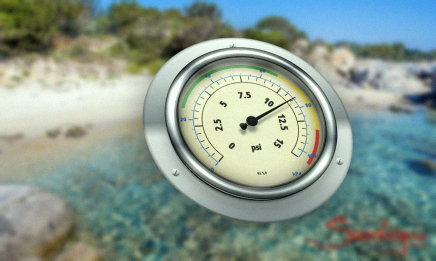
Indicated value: 11 psi
